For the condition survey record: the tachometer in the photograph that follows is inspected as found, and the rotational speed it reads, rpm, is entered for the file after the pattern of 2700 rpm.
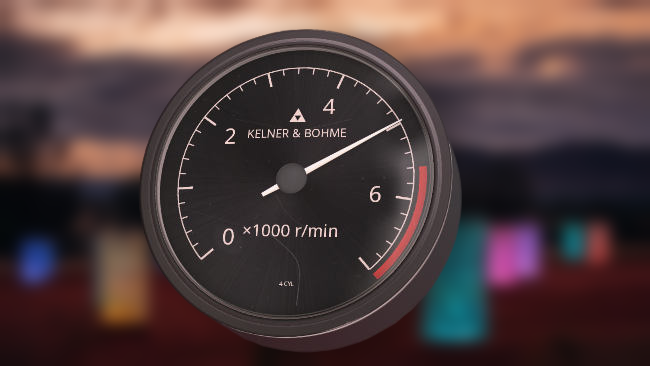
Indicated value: 5000 rpm
